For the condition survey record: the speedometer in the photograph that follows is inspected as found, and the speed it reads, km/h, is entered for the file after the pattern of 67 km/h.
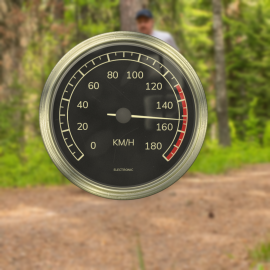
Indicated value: 152.5 km/h
